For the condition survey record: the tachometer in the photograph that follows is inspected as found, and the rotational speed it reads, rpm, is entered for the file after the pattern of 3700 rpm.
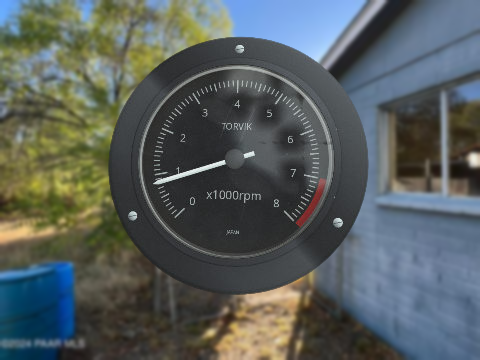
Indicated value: 800 rpm
